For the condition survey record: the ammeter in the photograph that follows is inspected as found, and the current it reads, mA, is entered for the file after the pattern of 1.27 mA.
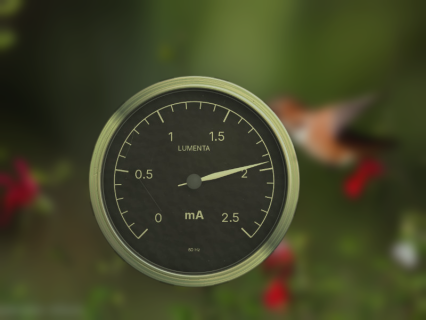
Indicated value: 1.95 mA
